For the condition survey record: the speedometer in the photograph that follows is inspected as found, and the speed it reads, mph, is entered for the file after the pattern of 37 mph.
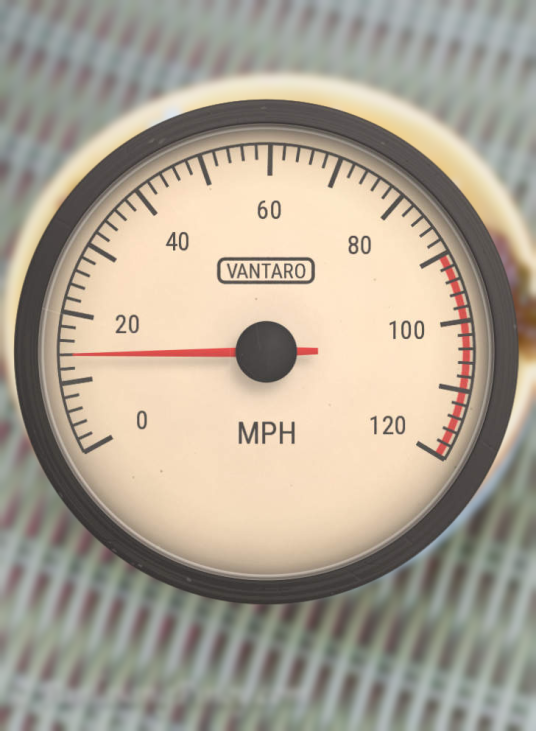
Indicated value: 14 mph
